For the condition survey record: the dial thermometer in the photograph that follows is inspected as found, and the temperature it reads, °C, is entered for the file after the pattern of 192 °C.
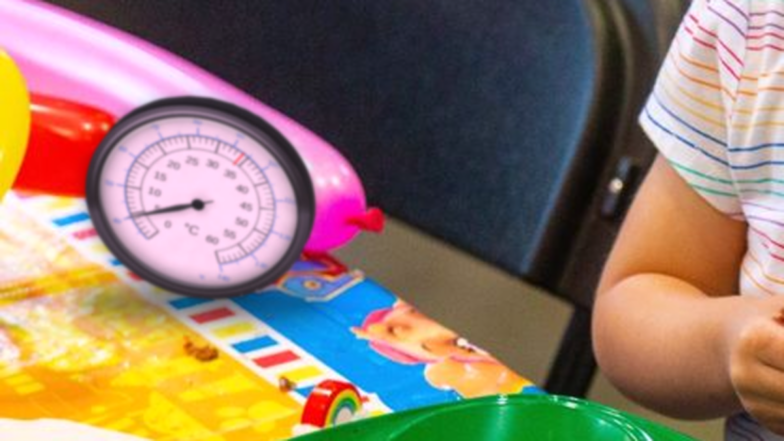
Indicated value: 5 °C
